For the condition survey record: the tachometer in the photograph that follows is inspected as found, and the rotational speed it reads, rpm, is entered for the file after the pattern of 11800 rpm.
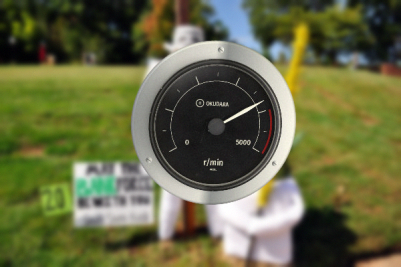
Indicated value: 3750 rpm
